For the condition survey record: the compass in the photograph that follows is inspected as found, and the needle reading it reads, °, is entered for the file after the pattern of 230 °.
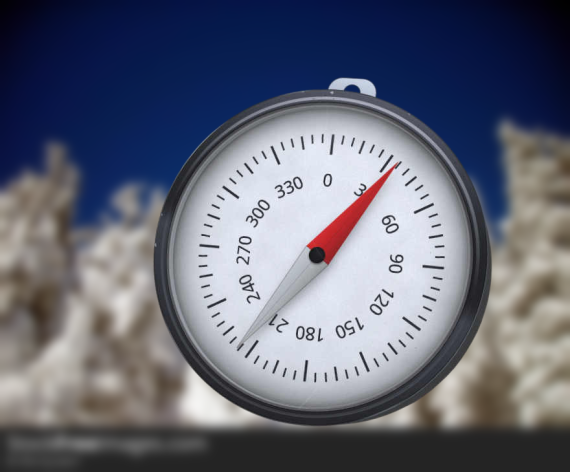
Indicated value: 35 °
